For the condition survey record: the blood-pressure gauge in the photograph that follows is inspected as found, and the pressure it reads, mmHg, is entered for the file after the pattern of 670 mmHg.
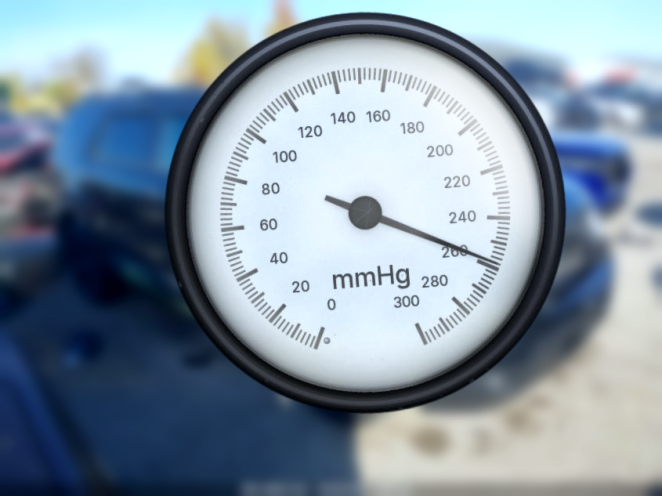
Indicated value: 258 mmHg
